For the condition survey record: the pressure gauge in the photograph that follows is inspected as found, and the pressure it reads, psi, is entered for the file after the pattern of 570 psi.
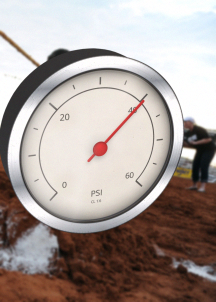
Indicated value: 40 psi
